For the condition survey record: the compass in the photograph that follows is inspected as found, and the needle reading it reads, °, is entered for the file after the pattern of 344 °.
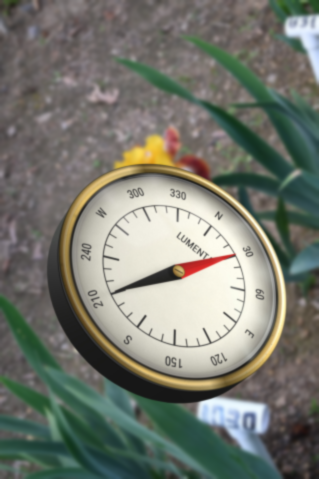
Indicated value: 30 °
